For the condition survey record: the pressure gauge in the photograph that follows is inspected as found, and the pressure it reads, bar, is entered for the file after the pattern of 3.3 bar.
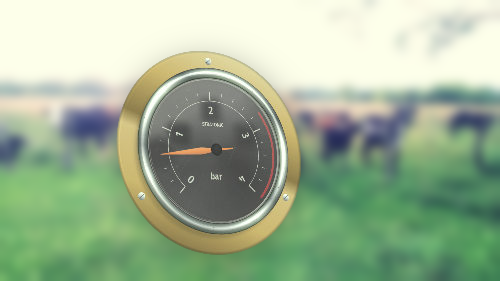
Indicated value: 0.6 bar
